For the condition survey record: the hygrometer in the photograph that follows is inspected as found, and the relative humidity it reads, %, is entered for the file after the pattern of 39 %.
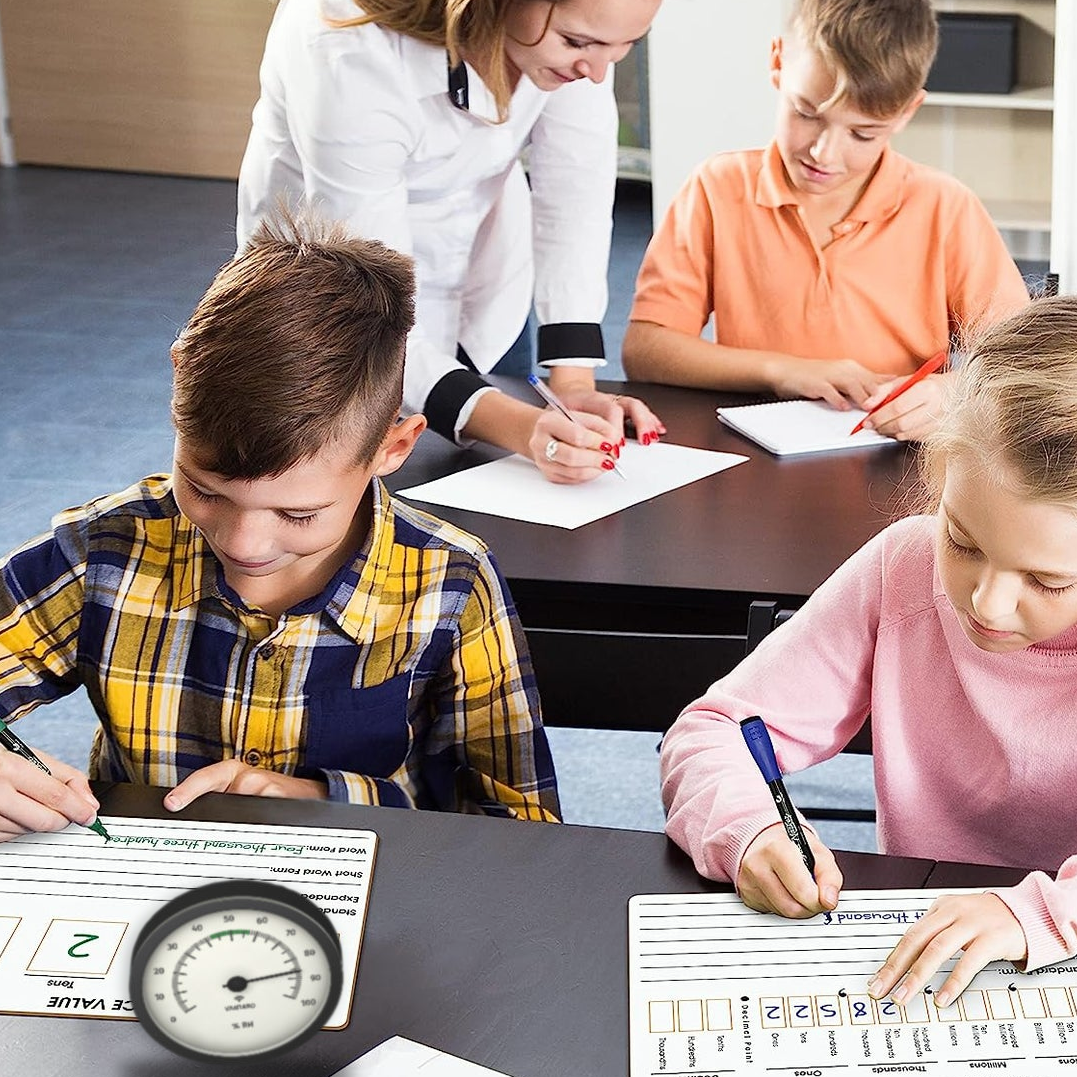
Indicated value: 85 %
